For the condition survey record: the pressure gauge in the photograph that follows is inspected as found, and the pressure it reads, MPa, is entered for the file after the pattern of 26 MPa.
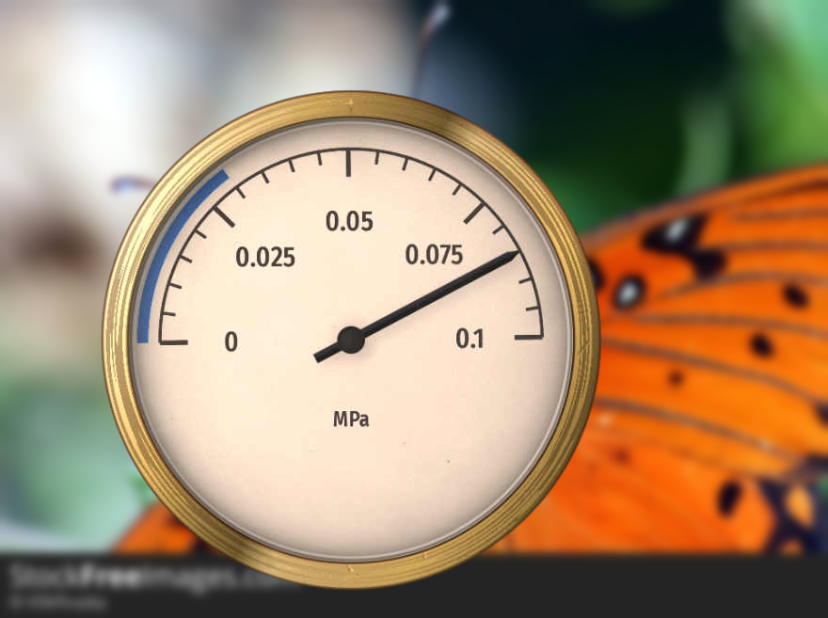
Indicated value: 0.085 MPa
